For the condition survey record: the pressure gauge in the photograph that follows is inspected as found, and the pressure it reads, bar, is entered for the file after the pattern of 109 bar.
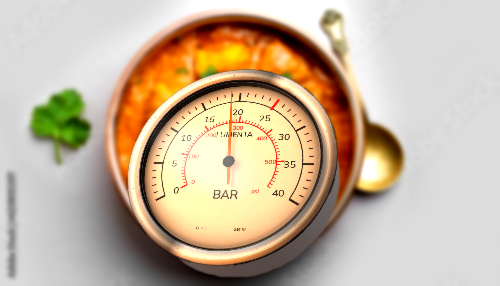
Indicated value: 19 bar
